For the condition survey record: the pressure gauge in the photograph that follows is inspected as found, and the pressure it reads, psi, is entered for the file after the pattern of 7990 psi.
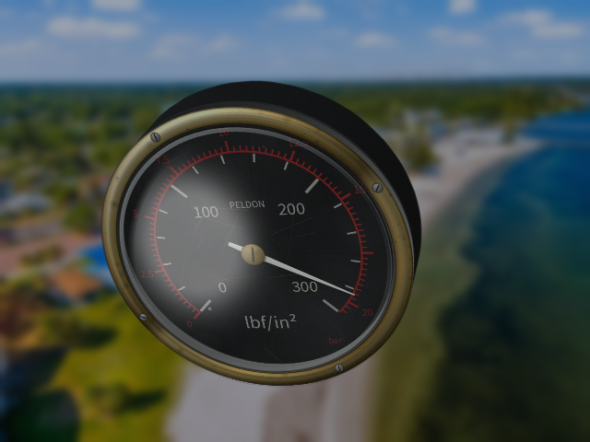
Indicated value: 280 psi
